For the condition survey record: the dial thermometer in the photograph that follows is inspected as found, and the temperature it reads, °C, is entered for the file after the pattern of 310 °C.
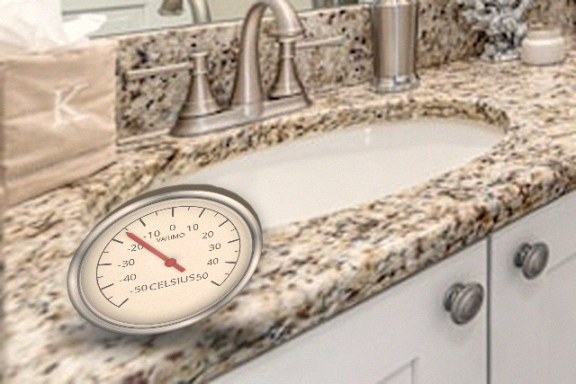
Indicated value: -15 °C
